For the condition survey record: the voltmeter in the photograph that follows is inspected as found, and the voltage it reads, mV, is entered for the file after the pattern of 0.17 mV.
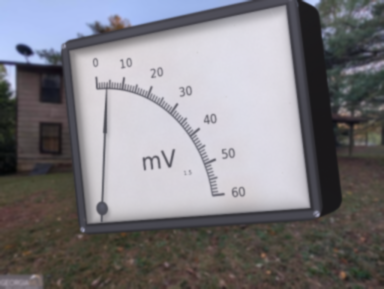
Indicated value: 5 mV
